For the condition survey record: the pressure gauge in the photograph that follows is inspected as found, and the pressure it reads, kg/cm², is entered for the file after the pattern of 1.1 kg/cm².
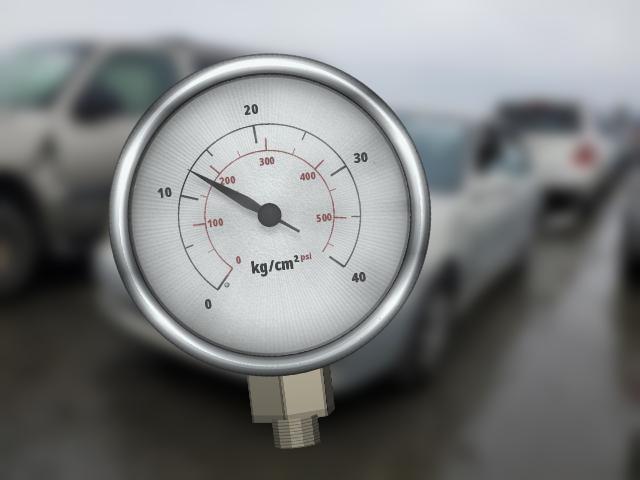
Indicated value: 12.5 kg/cm²
